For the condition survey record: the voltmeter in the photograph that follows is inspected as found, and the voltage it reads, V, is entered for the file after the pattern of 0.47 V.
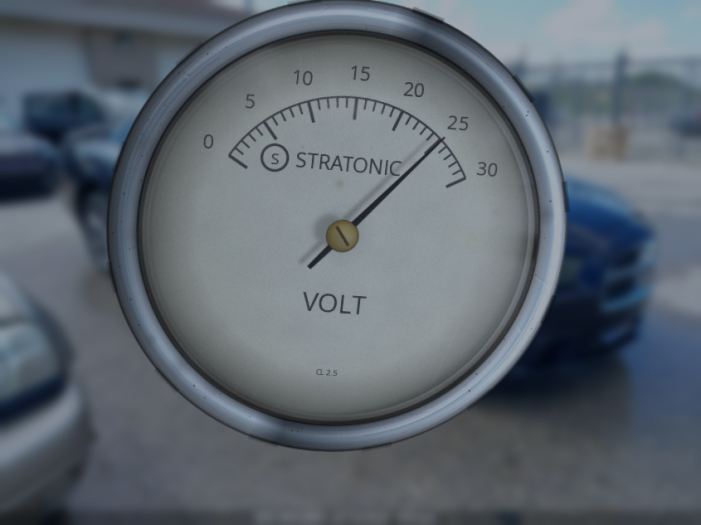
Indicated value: 25 V
